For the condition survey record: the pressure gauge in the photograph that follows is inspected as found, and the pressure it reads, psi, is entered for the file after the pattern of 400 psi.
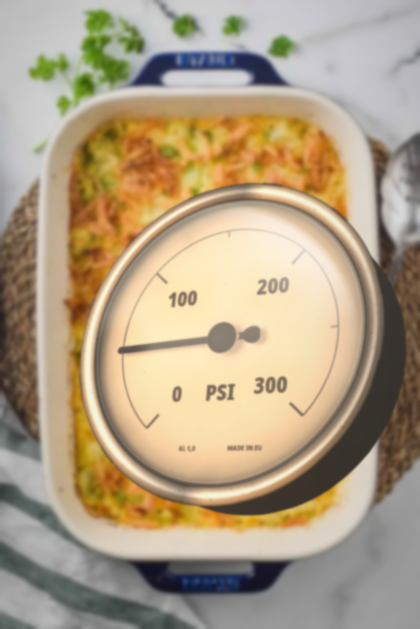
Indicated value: 50 psi
